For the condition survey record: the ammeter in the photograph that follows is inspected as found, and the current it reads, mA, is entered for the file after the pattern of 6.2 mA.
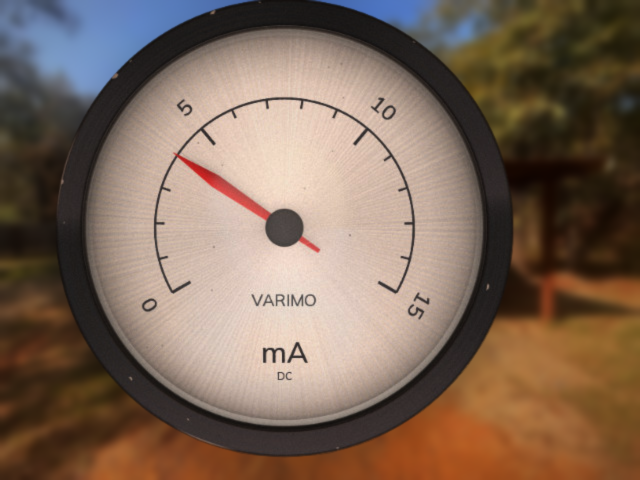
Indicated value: 4 mA
